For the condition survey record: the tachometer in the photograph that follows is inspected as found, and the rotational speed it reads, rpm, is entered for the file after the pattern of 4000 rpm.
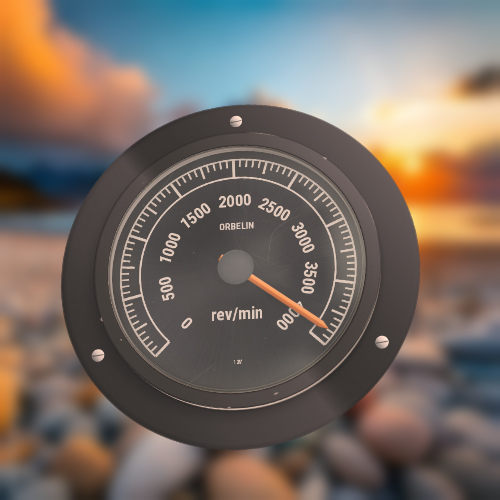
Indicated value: 3900 rpm
